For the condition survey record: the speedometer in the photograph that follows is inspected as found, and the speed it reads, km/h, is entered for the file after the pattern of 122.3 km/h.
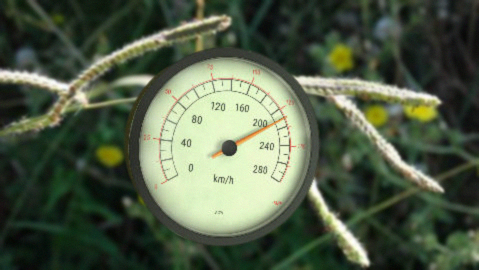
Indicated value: 210 km/h
